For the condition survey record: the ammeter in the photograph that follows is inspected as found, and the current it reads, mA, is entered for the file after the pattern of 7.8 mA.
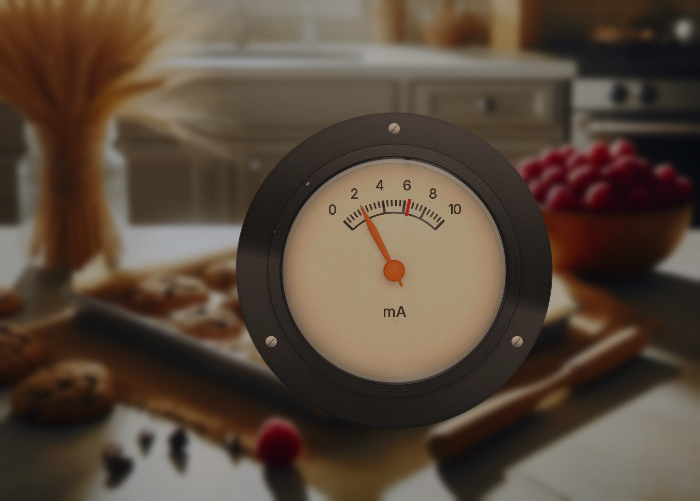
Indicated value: 2 mA
